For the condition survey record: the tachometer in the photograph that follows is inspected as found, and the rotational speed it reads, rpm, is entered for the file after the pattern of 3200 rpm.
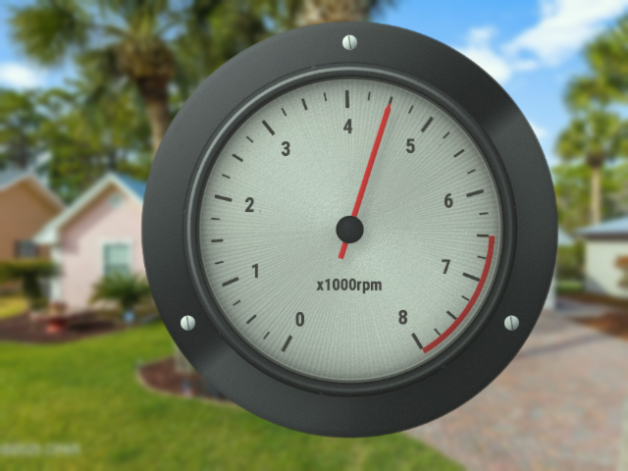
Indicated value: 4500 rpm
